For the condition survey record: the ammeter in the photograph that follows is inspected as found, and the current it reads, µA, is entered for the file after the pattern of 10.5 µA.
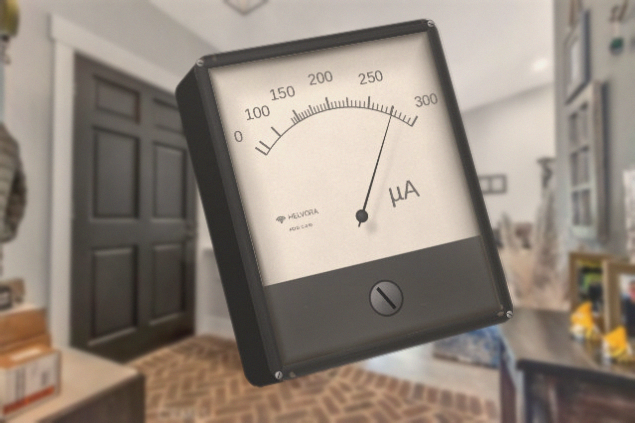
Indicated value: 275 µA
